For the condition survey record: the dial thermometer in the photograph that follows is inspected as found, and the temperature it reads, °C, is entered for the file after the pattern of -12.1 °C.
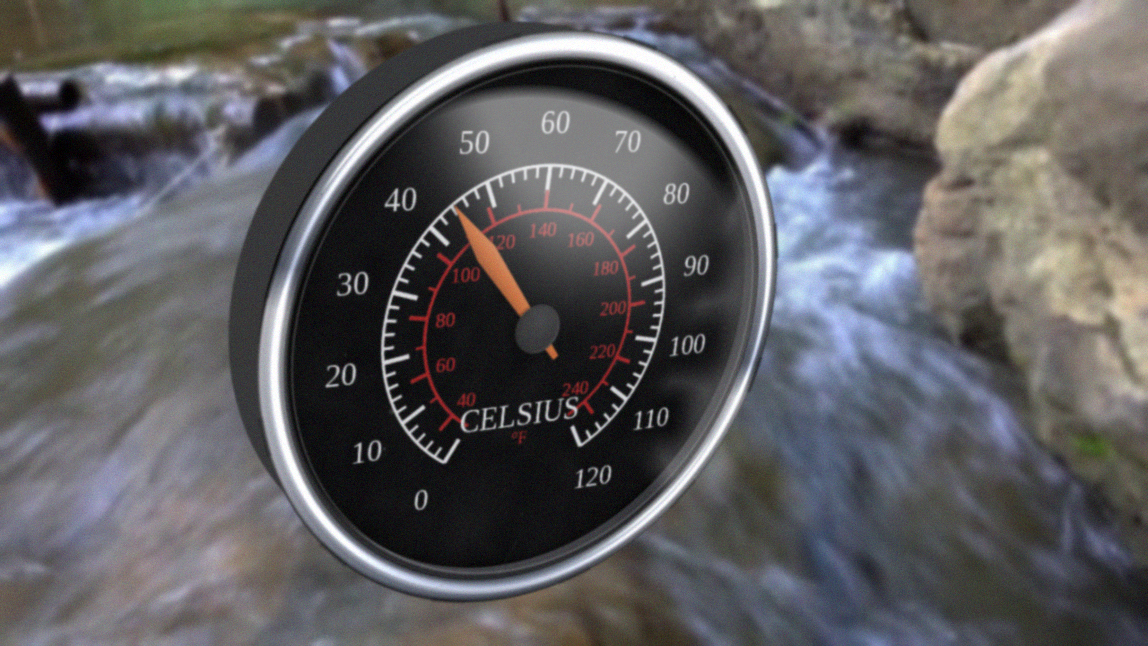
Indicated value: 44 °C
